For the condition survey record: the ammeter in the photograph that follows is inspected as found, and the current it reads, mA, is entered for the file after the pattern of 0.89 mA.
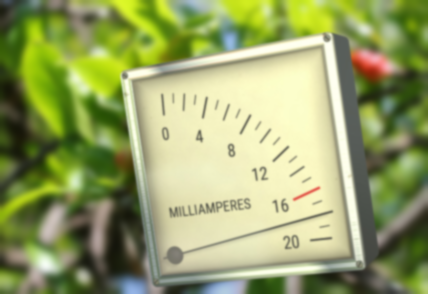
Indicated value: 18 mA
